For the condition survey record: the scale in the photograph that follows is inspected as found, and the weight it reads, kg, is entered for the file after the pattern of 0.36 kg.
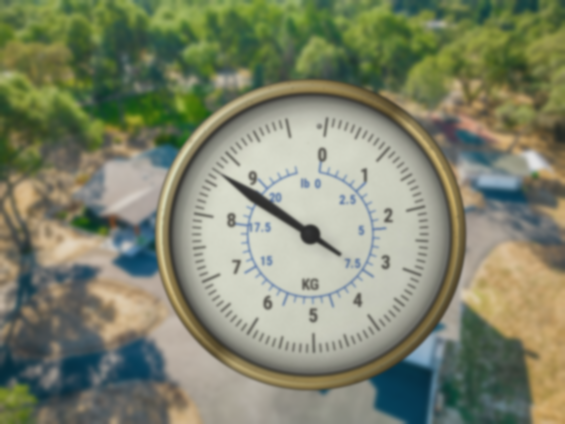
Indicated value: 8.7 kg
